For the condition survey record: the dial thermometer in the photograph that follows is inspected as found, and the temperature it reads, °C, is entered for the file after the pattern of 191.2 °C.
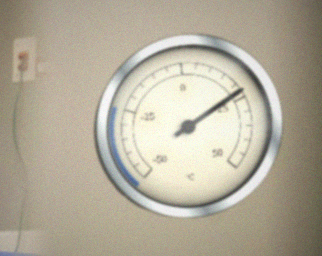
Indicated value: 22.5 °C
